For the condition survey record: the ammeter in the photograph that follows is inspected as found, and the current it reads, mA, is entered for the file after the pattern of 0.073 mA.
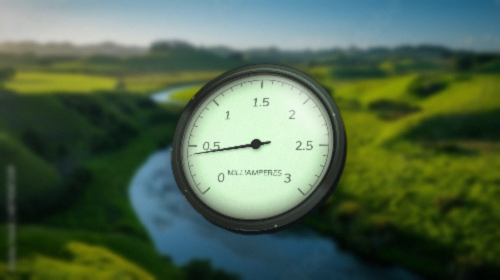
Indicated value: 0.4 mA
